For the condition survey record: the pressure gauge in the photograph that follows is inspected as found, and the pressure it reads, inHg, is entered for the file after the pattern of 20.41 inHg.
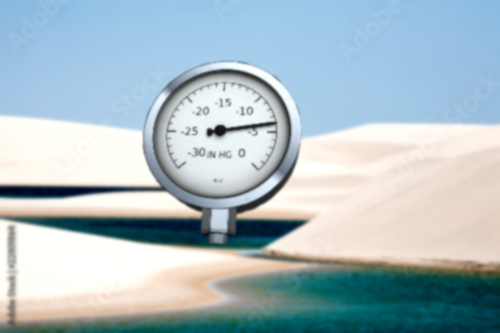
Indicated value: -6 inHg
